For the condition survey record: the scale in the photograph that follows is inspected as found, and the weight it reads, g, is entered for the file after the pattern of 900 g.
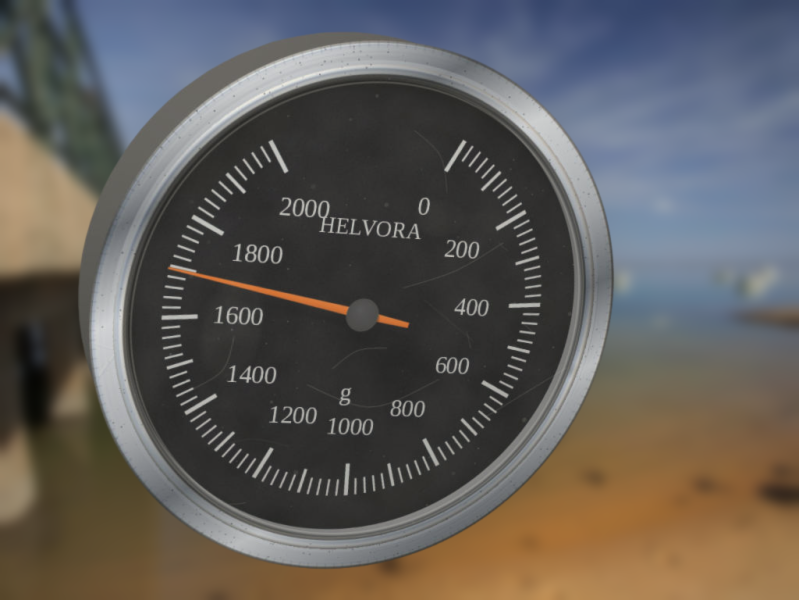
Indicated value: 1700 g
